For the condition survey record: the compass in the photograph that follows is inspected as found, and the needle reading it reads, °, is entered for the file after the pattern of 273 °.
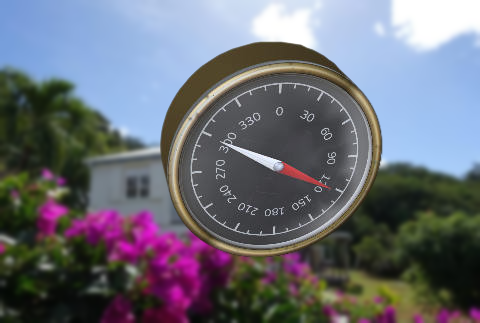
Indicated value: 120 °
